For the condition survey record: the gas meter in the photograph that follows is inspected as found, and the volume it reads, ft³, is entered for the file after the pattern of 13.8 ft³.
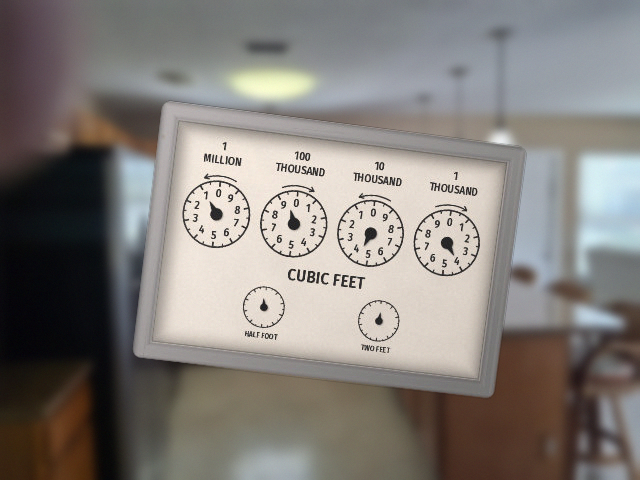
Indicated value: 94400 ft³
